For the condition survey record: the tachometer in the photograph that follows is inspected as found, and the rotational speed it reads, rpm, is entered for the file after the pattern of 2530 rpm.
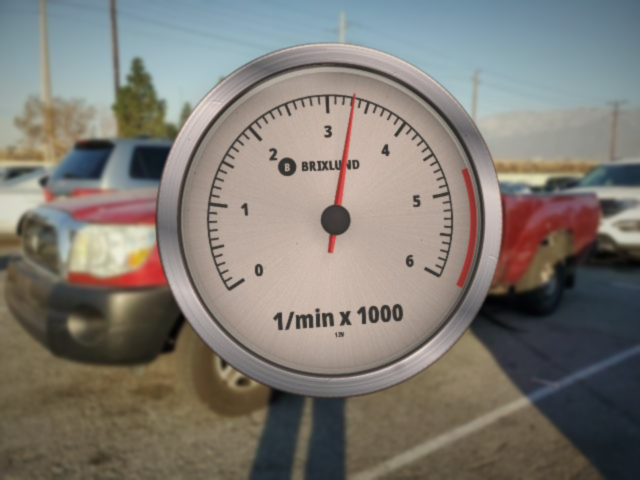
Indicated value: 3300 rpm
